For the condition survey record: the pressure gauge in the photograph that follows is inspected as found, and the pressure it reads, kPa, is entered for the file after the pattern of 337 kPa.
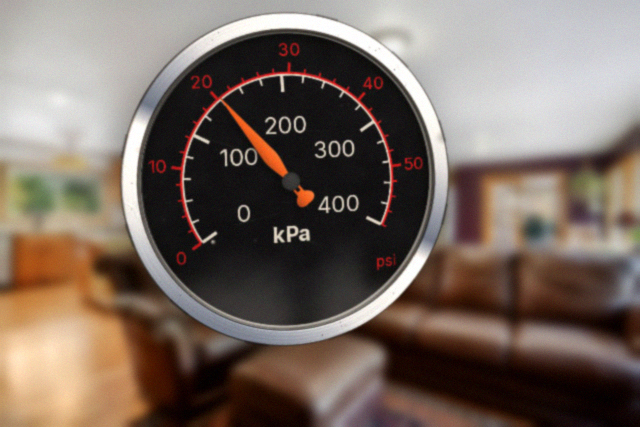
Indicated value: 140 kPa
